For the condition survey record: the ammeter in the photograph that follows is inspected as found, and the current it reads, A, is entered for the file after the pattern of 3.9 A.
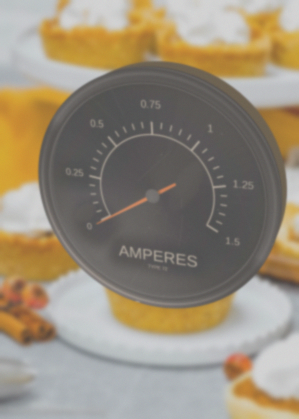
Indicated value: 0 A
